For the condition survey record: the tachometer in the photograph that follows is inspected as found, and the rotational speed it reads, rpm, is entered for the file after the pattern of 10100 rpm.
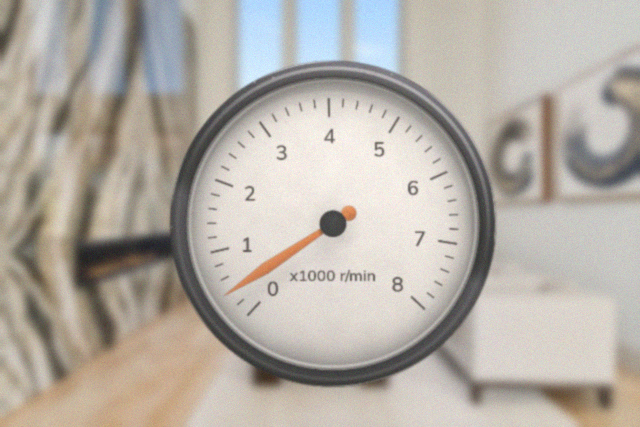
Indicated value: 400 rpm
